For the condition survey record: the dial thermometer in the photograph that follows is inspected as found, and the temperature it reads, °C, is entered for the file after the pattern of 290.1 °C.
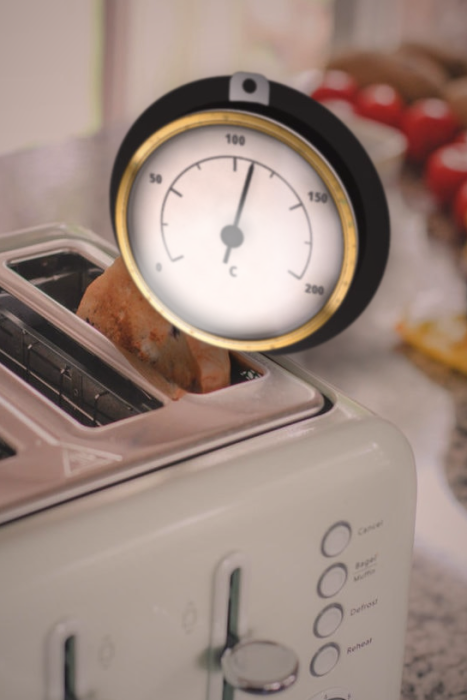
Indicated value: 112.5 °C
